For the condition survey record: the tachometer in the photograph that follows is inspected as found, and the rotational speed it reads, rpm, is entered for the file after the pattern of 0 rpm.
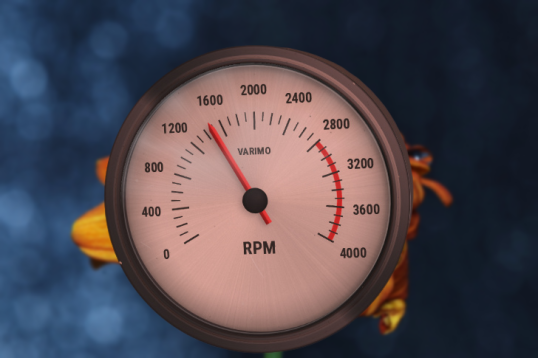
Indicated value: 1500 rpm
